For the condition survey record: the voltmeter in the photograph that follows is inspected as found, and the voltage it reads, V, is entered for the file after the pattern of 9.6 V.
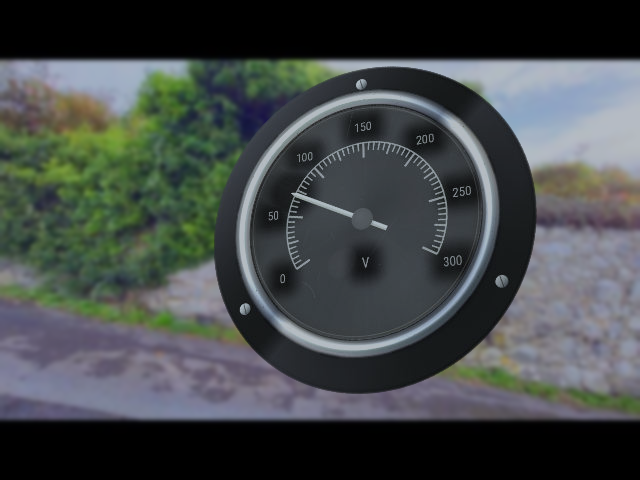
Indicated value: 70 V
